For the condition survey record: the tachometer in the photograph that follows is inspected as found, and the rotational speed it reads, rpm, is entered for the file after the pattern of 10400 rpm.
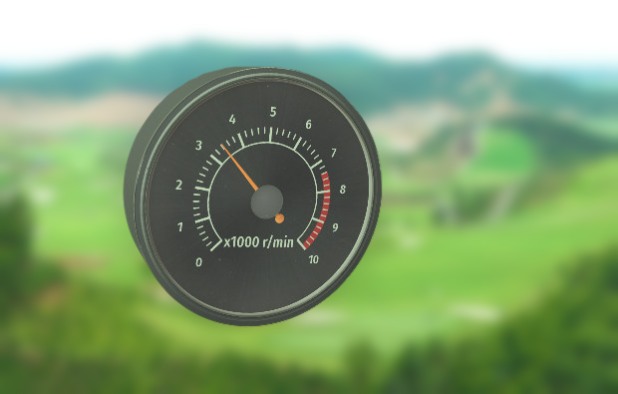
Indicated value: 3400 rpm
